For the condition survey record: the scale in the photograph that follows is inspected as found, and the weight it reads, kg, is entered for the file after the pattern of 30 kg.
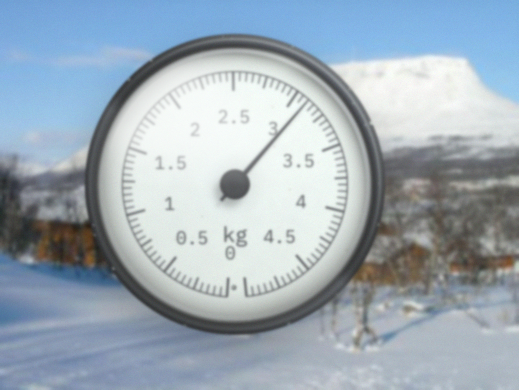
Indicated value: 3.1 kg
